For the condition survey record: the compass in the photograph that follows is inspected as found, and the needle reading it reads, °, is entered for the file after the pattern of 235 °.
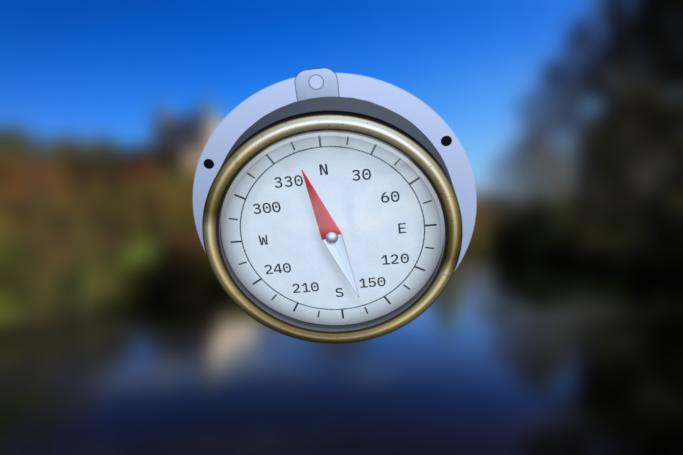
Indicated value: 345 °
